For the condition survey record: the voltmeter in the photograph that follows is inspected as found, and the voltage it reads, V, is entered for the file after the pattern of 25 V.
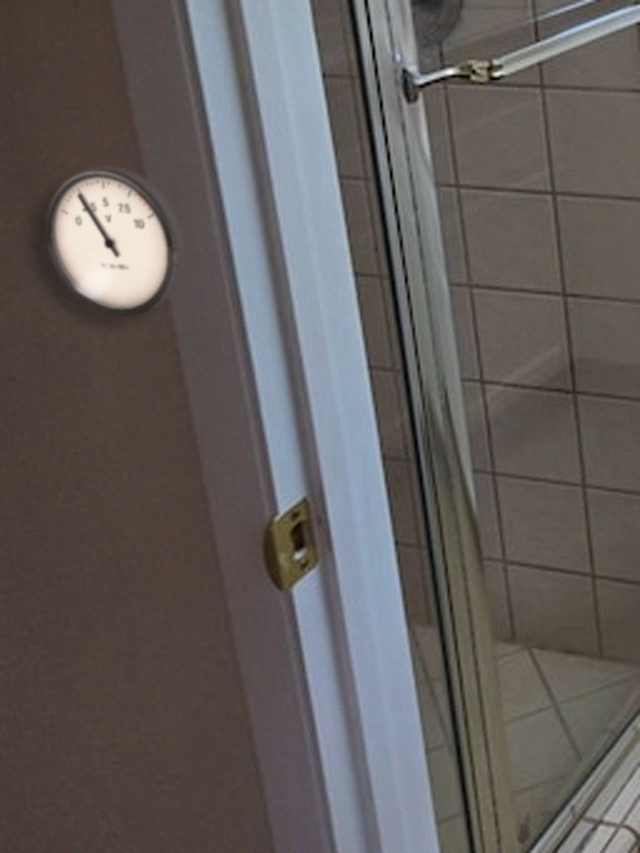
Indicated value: 2.5 V
